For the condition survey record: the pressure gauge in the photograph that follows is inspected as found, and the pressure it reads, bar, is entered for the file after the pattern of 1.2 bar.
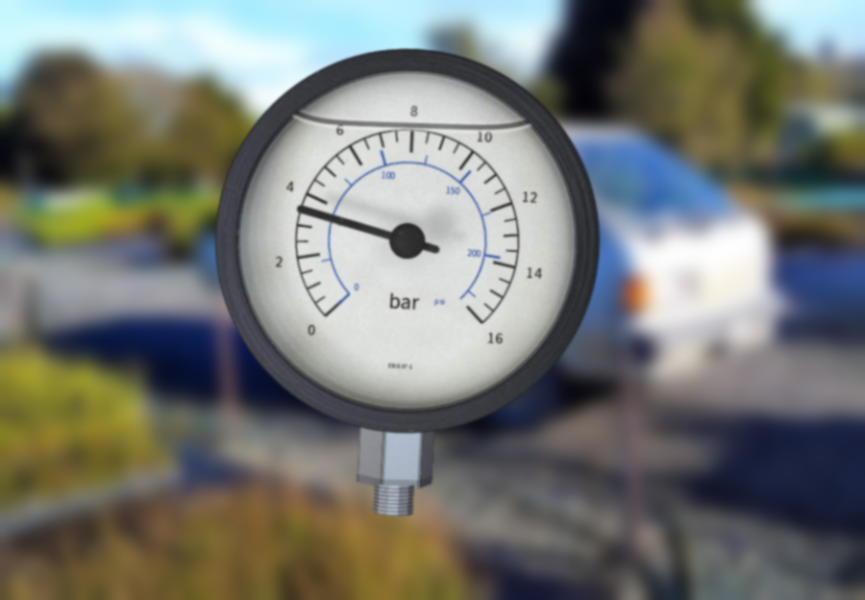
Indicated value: 3.5 bar
